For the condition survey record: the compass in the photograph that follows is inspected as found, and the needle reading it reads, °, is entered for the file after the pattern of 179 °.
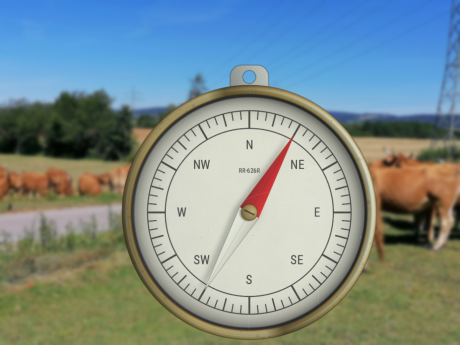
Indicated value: 30 °
